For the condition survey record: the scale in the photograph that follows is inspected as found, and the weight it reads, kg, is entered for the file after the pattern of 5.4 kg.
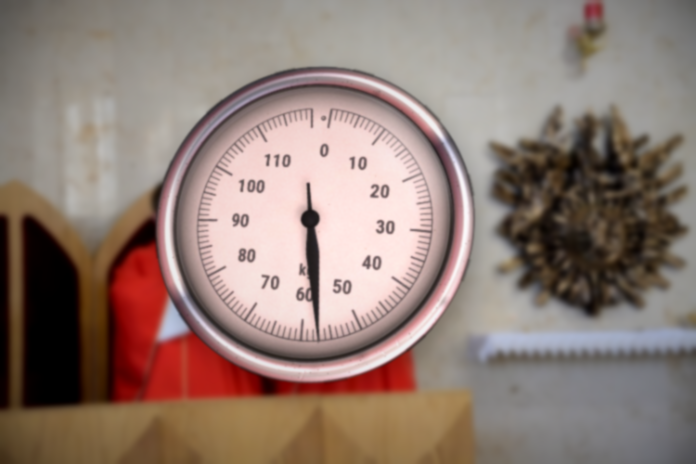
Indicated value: 57 kg
